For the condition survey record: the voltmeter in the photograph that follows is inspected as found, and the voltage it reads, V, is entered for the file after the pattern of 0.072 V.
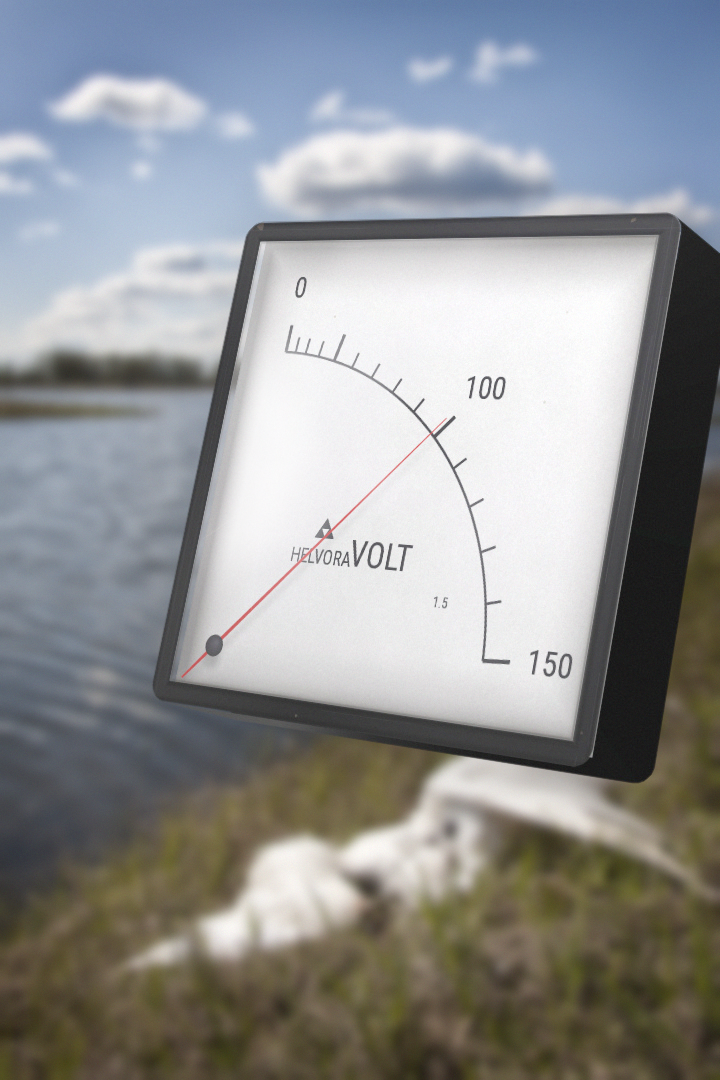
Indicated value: 100 V
